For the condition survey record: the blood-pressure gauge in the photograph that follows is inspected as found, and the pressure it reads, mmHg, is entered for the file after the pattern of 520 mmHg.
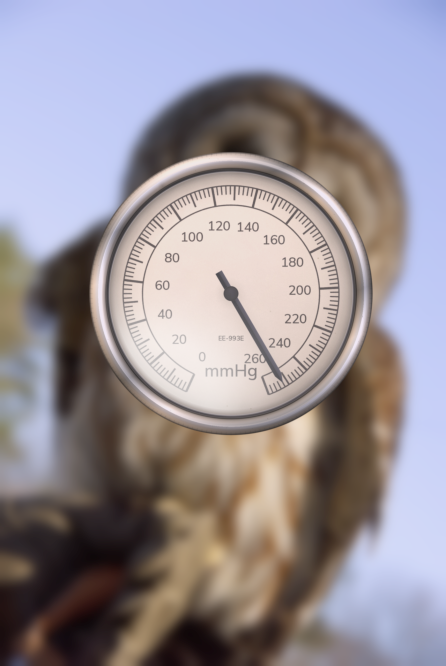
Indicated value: 252 mmHg
